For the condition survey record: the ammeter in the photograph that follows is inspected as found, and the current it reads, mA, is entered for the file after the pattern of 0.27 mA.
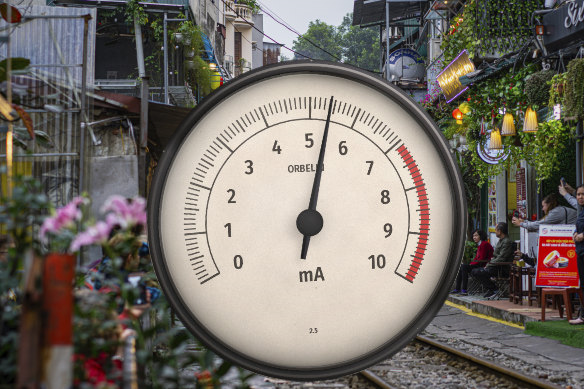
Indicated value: 5.4 mA
